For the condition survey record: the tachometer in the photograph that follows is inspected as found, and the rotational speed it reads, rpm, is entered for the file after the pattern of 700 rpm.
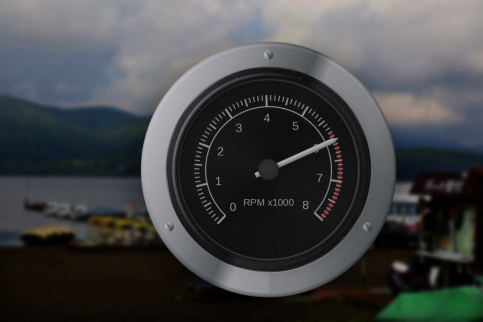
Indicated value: 6000 rpm
